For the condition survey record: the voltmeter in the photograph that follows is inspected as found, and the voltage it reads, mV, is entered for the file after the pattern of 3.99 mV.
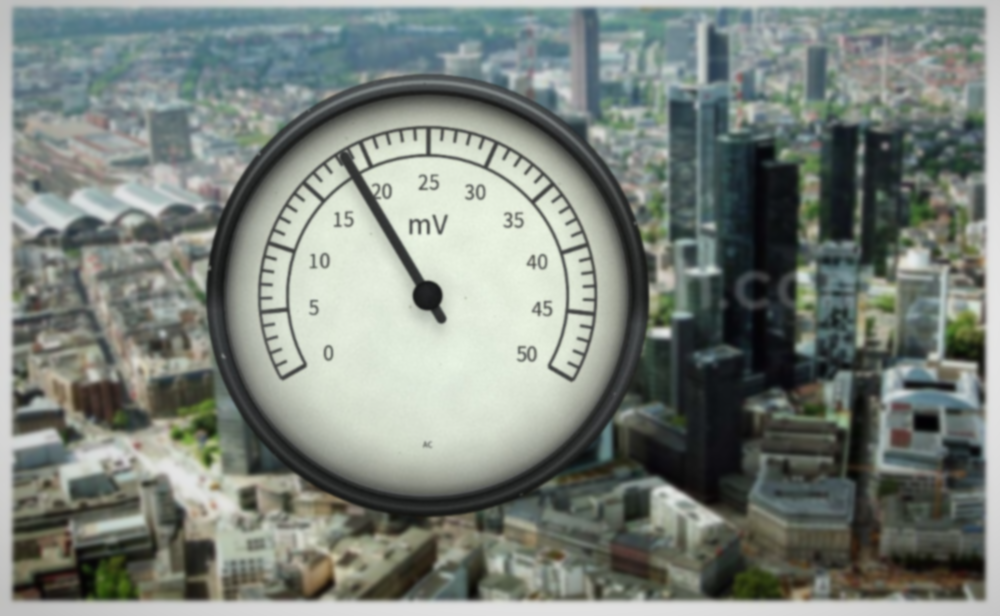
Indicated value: 18.5 mV
